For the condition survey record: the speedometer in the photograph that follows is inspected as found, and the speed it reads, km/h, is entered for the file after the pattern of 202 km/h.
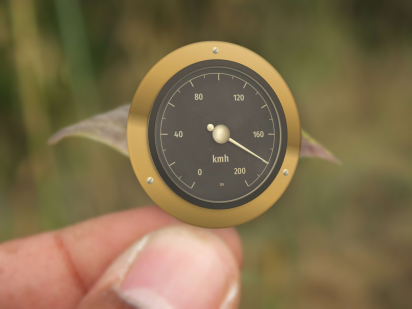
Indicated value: 180 km/h
